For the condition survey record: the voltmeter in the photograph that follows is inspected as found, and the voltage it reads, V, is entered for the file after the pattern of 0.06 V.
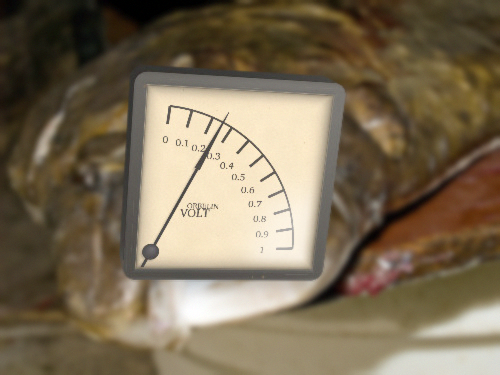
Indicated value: 0.25 V
